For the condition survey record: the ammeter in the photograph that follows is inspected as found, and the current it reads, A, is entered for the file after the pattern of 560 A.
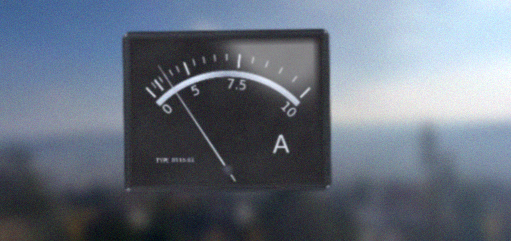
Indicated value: 3.5 A
